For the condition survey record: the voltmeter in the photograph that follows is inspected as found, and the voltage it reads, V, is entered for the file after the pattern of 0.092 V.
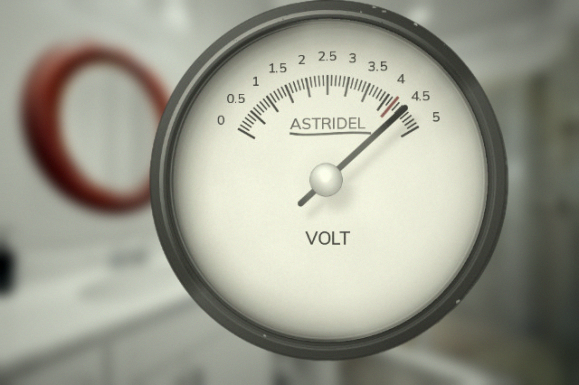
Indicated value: 4.5 V
